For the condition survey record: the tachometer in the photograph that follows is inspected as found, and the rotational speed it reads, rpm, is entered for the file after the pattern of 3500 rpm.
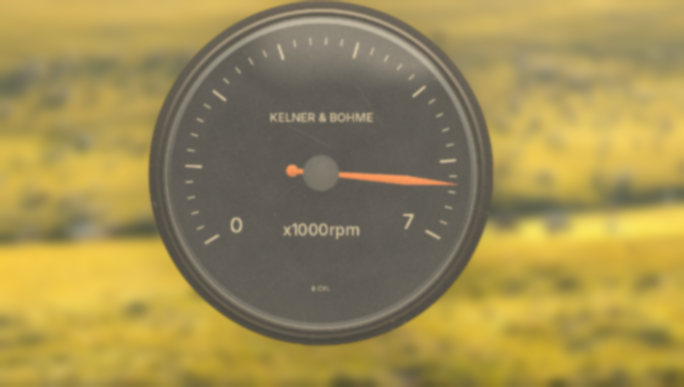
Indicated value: 6300 rpm
